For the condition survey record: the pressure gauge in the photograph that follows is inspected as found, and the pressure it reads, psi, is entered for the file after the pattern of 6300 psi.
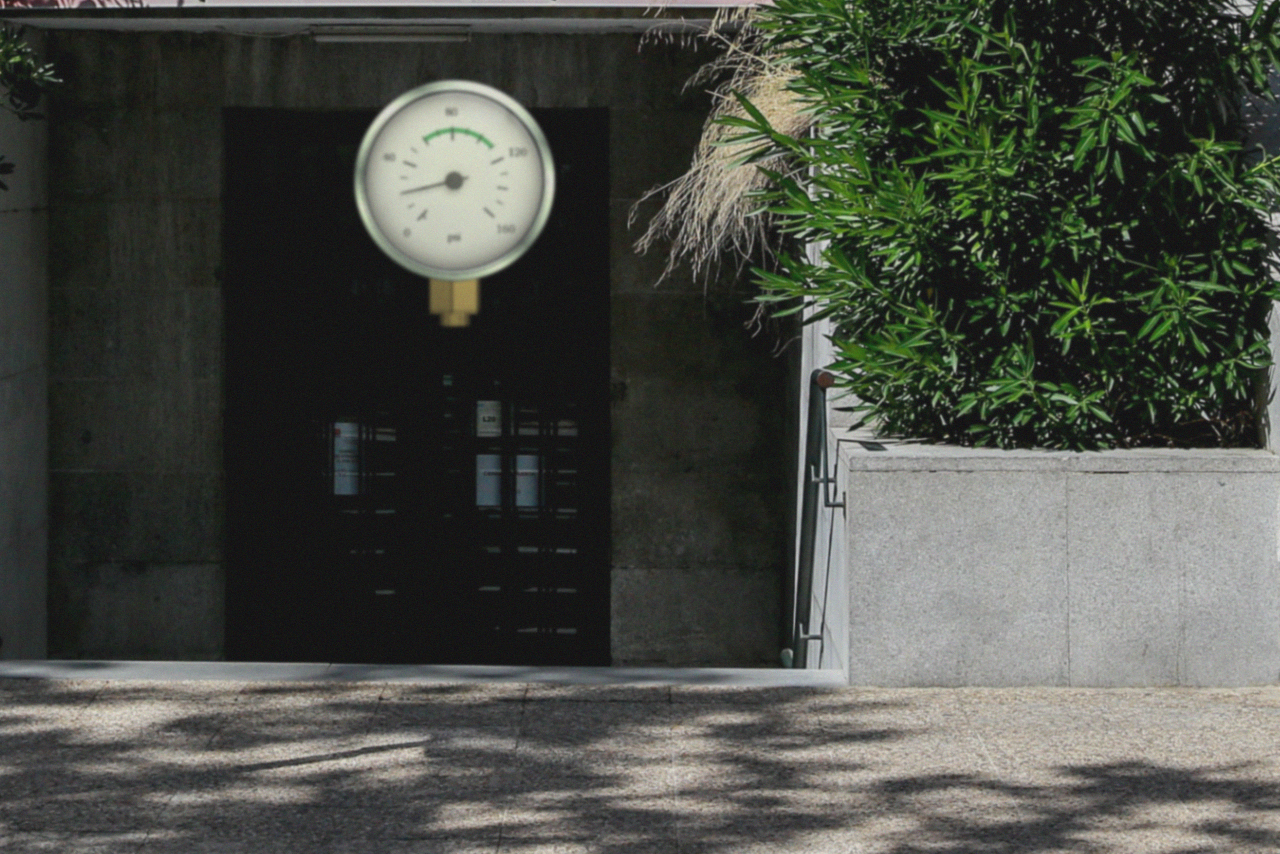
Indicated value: 20 psi
